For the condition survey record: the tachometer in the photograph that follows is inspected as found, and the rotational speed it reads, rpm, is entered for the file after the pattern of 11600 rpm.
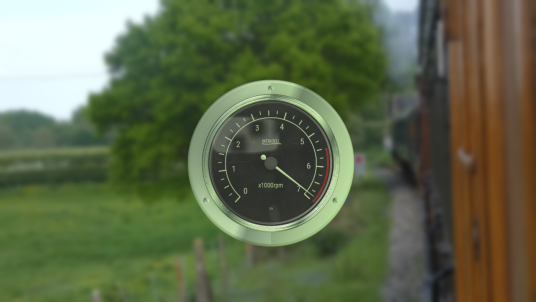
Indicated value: 6875 rpm
